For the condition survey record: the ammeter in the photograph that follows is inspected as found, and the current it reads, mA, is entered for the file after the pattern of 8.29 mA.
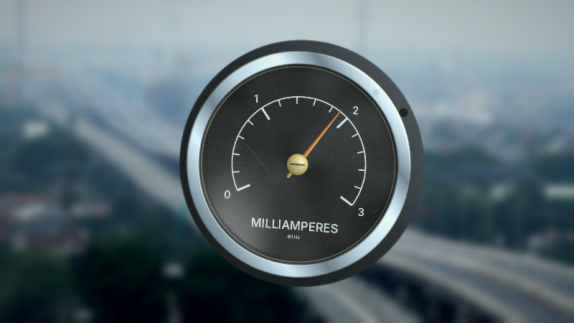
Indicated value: 1.9 mA
